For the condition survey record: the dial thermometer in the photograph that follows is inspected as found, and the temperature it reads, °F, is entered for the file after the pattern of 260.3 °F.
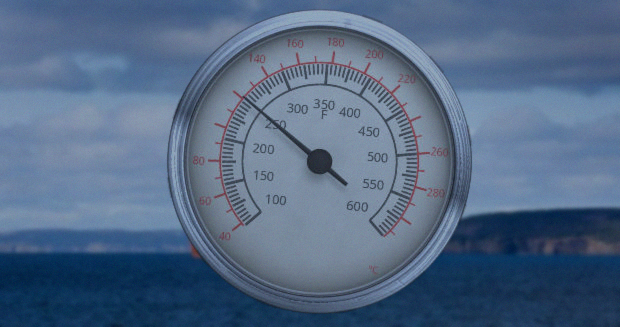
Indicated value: 250 °F
